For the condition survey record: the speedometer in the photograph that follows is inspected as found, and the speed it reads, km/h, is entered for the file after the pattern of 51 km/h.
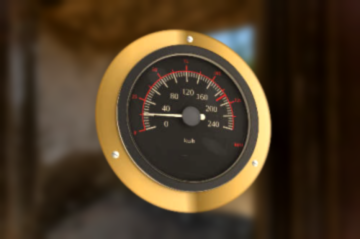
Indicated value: 20 km/h
